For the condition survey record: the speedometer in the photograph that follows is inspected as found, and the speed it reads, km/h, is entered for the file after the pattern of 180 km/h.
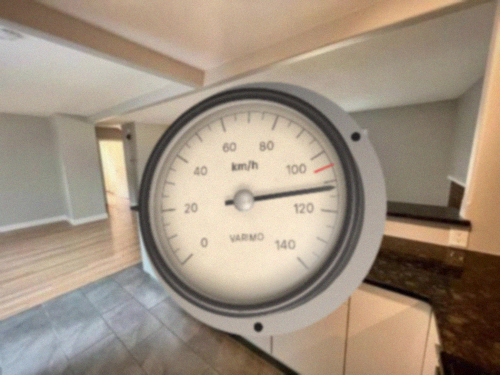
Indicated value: 112.5 km/h
